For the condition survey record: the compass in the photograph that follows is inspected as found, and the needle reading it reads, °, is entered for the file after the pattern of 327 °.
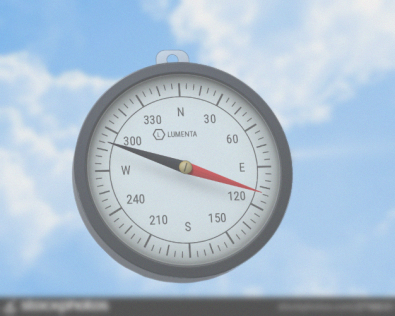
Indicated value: 110 °
